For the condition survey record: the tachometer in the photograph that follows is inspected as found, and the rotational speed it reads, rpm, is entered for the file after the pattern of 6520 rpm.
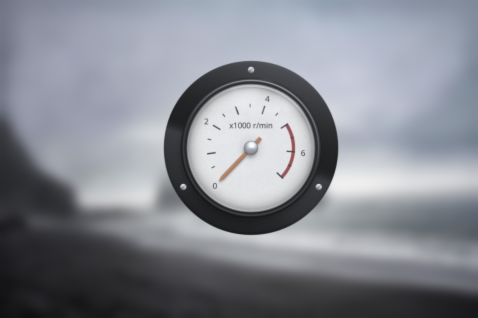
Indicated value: 0 rpm
